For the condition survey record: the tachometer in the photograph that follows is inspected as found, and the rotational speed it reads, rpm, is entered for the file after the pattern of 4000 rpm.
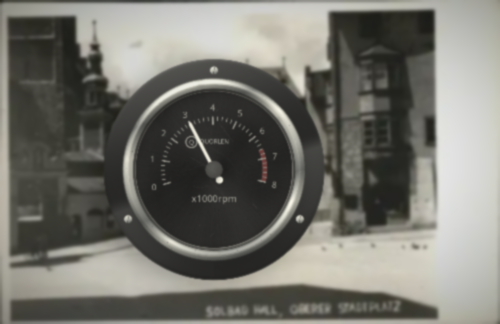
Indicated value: 3000 rpm
